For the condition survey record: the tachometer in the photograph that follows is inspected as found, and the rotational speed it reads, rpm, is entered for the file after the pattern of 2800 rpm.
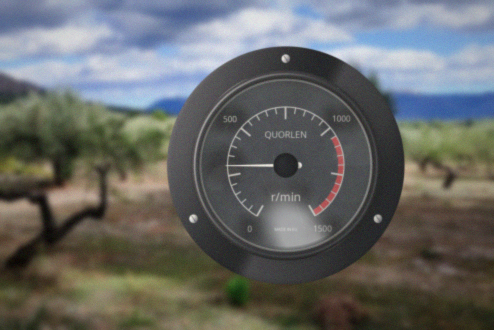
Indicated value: 300 rpm
